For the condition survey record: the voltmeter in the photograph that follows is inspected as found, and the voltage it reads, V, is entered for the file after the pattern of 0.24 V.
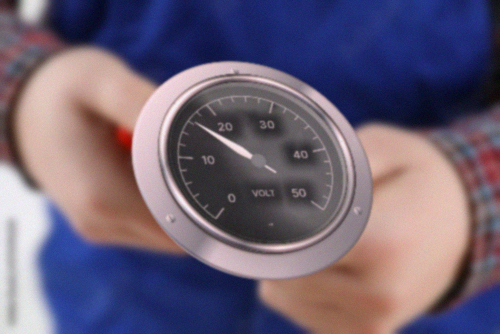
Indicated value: 16 V
